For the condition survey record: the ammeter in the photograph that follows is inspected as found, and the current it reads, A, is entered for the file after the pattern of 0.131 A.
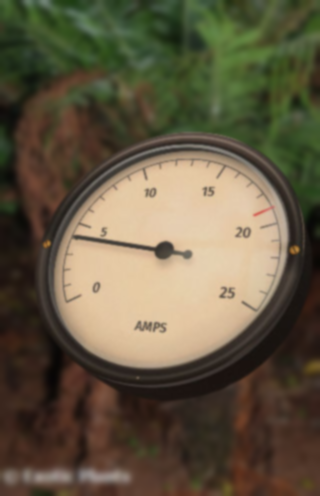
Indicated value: 4 A
